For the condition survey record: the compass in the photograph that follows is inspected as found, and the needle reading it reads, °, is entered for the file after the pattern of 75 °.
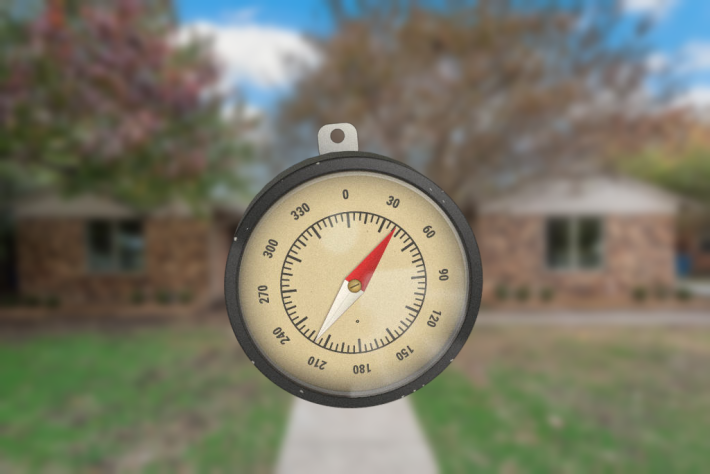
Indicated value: 40 °
